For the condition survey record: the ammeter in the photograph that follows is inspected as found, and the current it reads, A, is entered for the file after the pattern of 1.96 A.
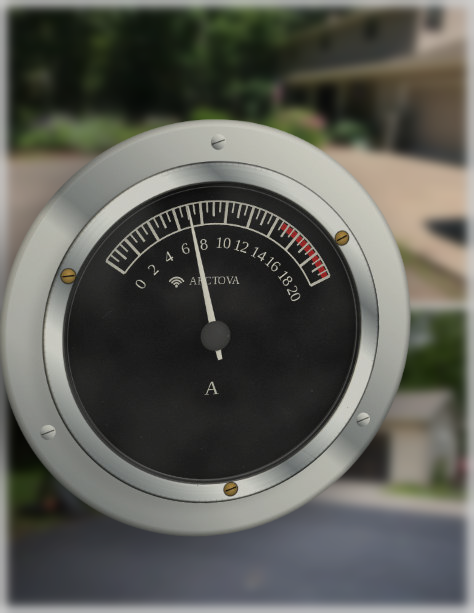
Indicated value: 7 A
